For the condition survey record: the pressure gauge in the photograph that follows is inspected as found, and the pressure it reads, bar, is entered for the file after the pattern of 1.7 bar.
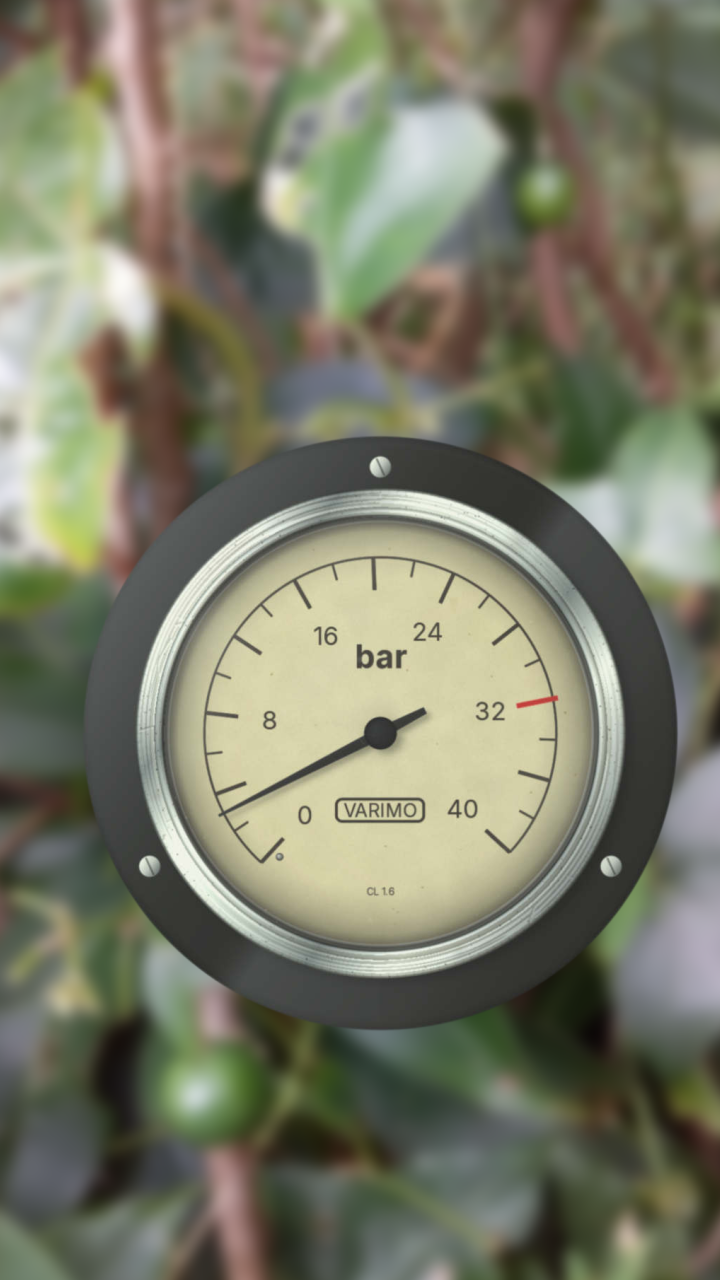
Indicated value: 3 bar
